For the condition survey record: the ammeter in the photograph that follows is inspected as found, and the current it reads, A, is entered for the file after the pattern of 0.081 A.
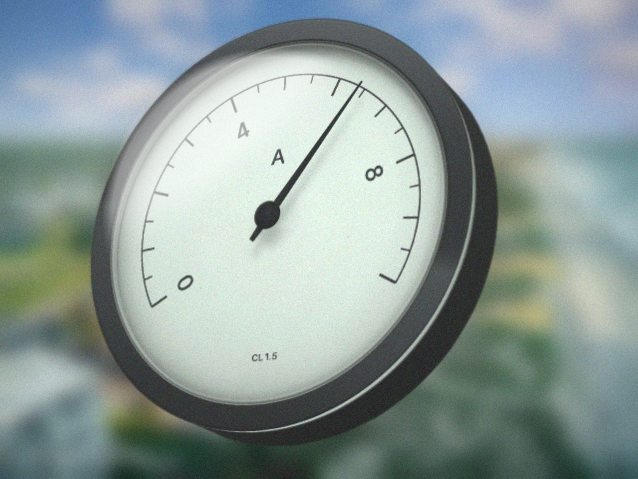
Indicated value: 6.5 A
